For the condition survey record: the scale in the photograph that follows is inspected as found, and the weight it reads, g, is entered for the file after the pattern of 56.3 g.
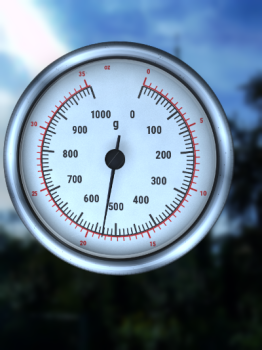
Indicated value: 530 g
